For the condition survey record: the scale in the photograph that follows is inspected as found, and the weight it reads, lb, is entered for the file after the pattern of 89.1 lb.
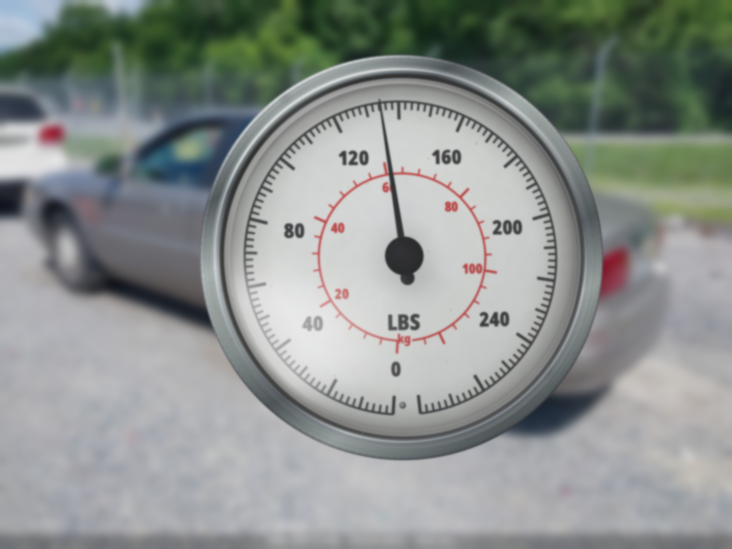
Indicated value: 134 lb
